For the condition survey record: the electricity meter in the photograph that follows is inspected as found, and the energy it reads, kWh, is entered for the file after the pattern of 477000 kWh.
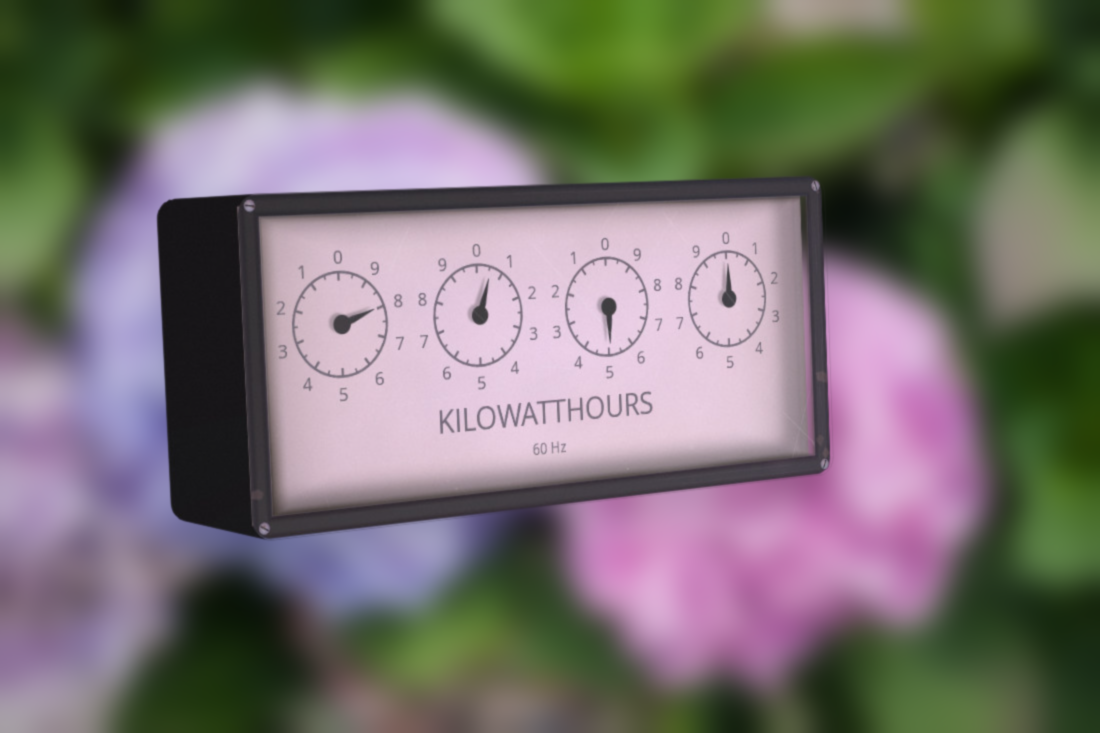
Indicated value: 8050 kWh
